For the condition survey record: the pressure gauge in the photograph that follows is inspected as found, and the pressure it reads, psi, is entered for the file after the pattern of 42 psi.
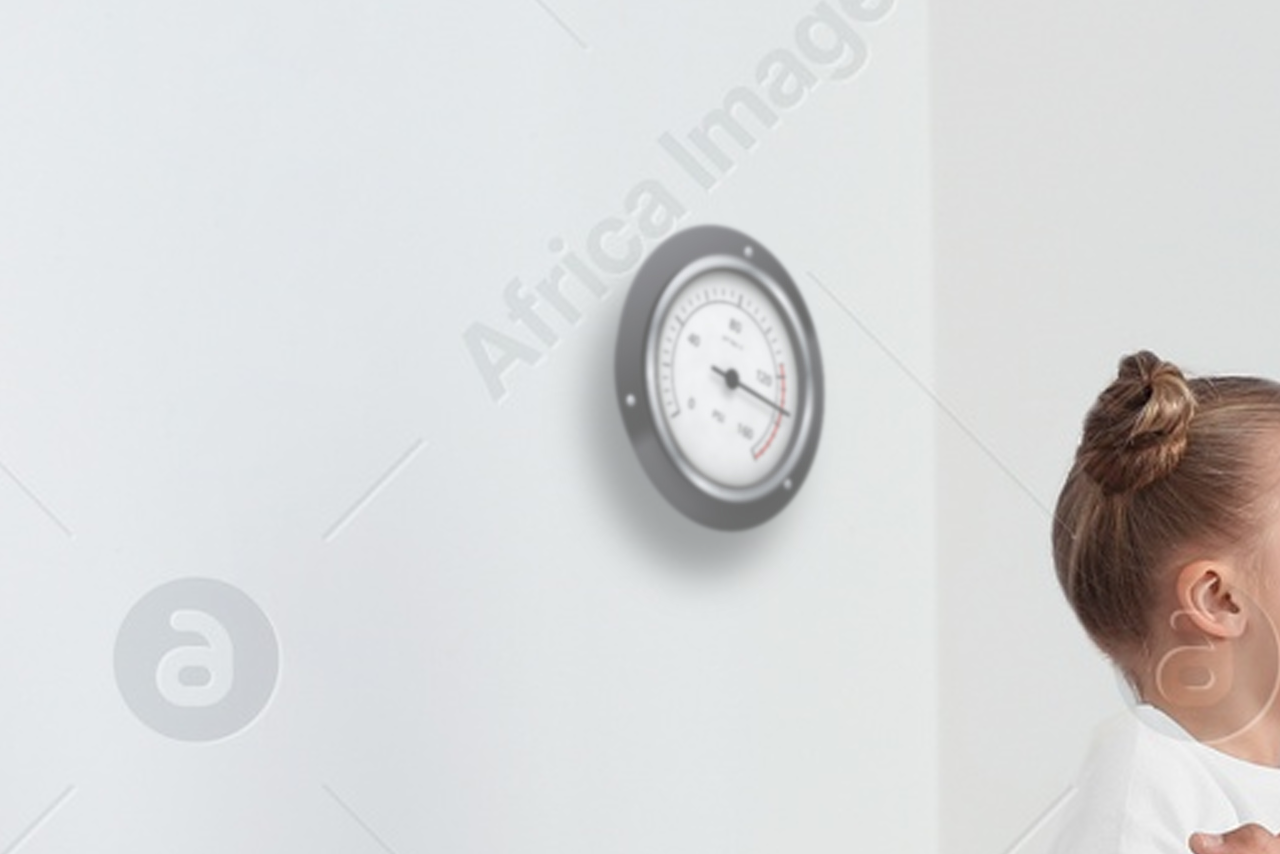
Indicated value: 135 psi
